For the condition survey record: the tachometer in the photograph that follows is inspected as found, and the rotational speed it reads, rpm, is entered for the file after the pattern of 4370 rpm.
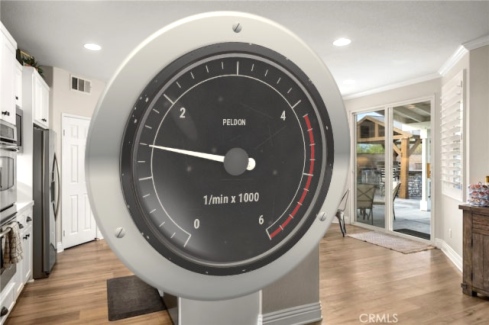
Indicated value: 1400 rpm
